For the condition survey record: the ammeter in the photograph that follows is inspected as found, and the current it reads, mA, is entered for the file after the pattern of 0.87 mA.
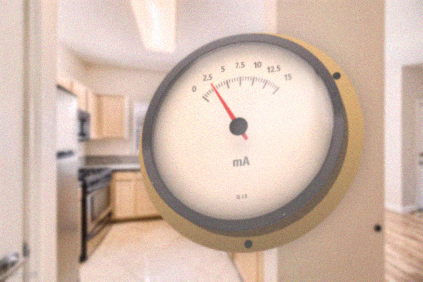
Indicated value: 2.5 mA
